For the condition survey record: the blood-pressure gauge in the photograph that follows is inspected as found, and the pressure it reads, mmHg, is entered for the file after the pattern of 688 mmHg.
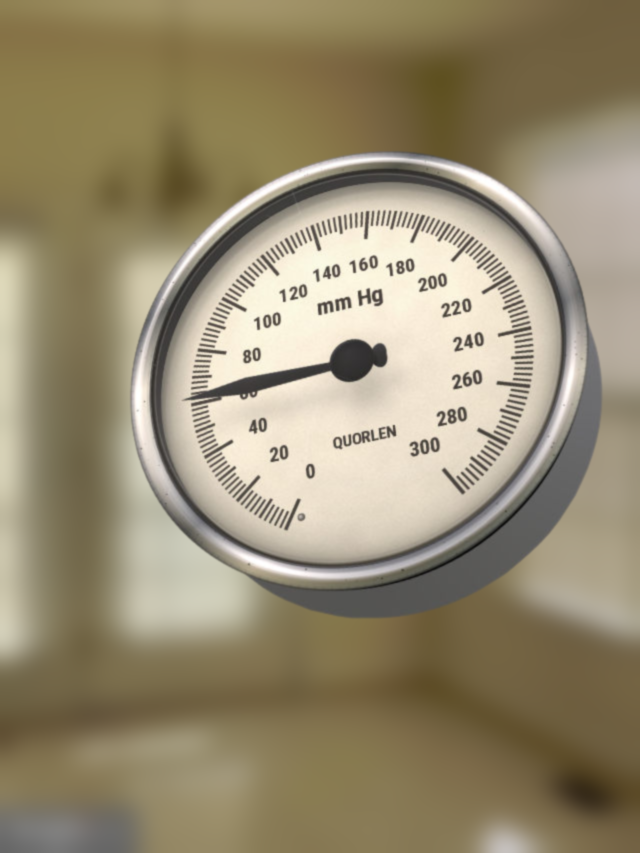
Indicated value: 60 mmHg
